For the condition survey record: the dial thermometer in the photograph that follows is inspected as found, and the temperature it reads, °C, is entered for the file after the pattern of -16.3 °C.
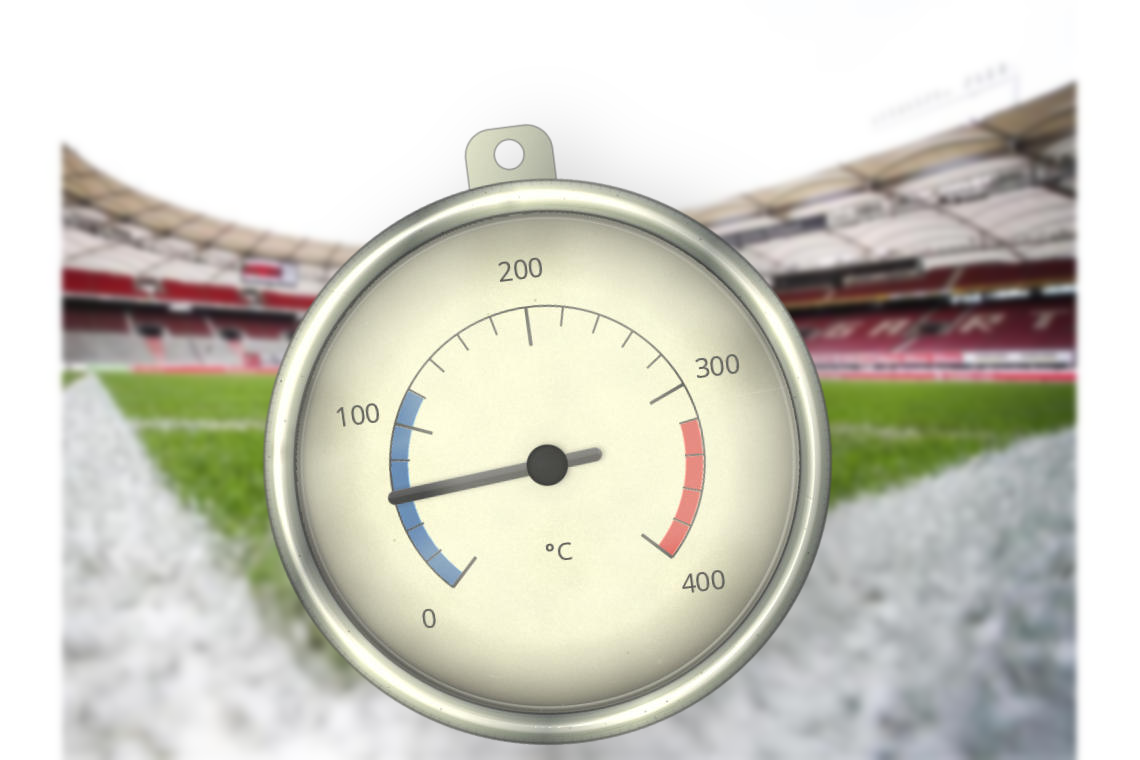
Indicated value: 60 °C
